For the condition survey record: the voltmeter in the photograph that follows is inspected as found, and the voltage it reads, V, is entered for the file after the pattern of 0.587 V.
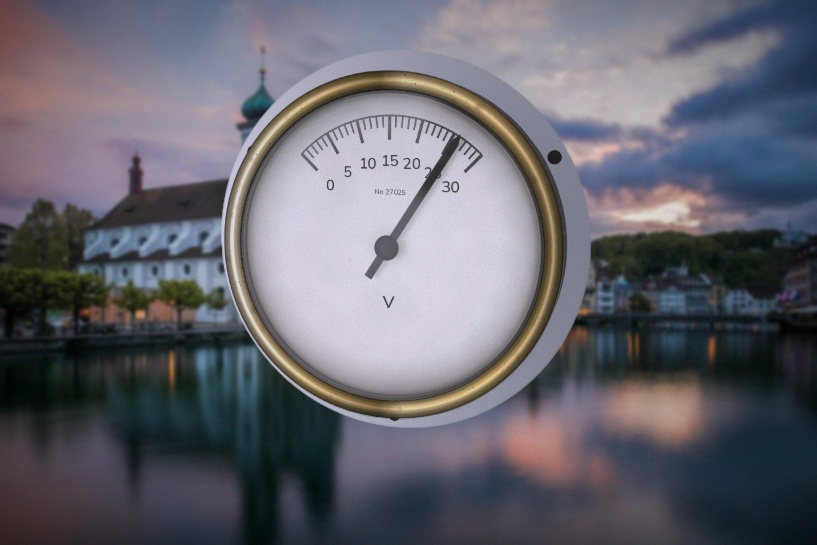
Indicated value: 26 V
